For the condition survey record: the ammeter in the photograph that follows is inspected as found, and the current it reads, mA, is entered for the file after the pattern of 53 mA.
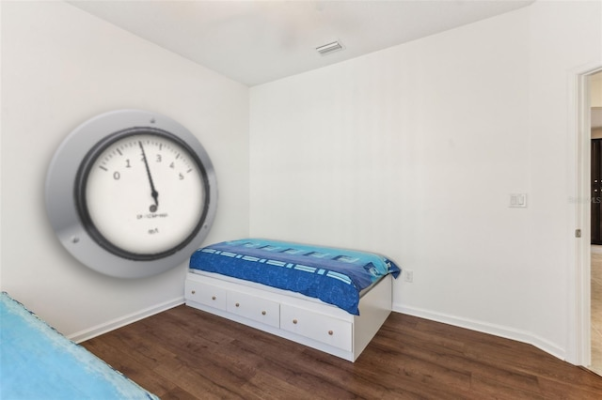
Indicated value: 2 mA
